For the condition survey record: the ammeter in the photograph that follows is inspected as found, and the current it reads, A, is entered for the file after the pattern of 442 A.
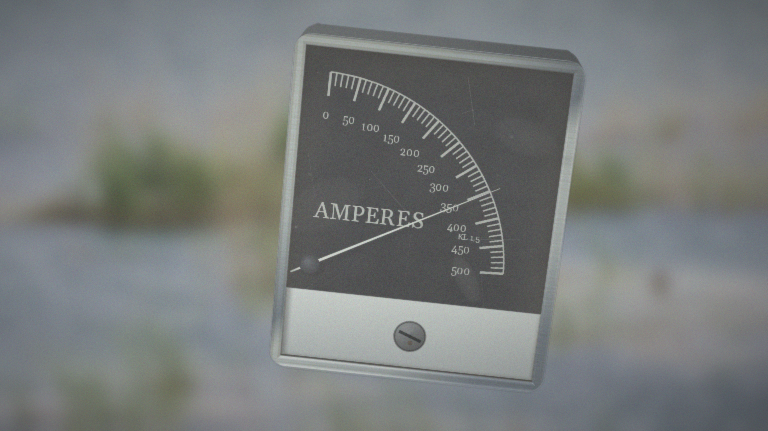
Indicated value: 350 A
